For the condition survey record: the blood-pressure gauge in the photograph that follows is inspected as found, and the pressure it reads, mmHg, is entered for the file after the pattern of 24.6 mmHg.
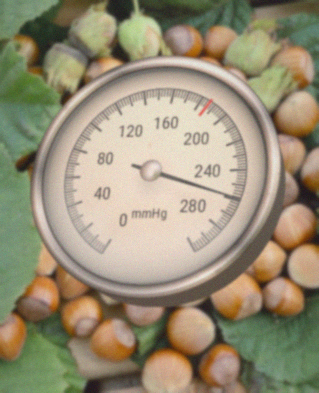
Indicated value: 260 mmHg
